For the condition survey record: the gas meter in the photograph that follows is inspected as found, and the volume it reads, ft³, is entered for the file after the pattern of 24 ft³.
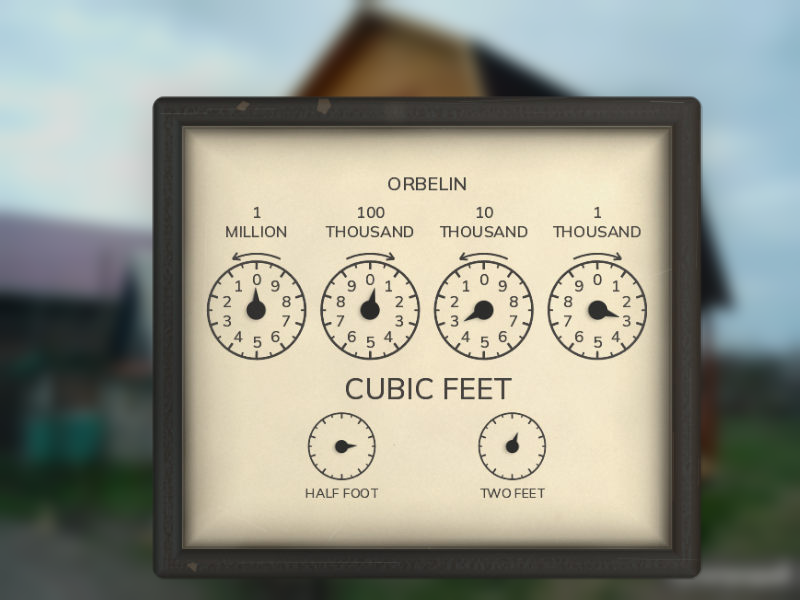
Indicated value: 3300 ft³
